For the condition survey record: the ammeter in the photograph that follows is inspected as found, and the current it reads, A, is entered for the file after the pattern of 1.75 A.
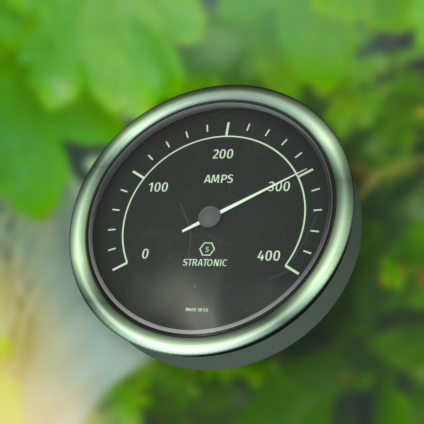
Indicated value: 300 A
